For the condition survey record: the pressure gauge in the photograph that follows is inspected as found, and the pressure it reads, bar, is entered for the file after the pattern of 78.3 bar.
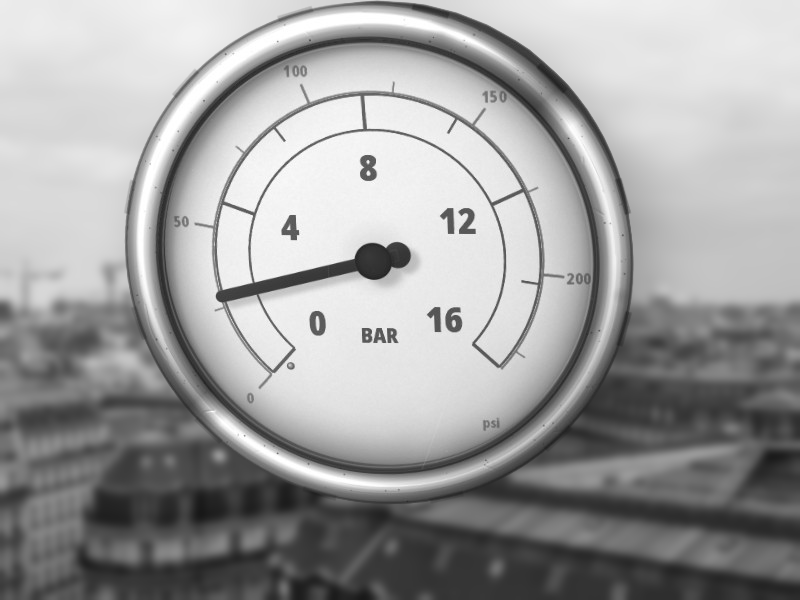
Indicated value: 2 bar
